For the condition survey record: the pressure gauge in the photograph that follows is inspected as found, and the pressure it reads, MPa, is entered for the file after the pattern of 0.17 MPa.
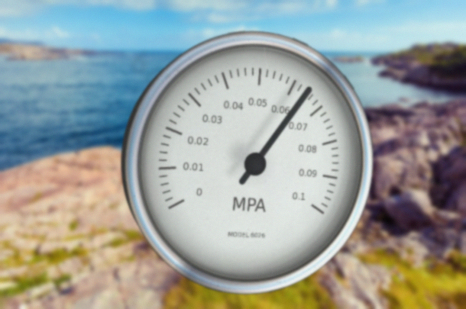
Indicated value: 0.064 MPa
